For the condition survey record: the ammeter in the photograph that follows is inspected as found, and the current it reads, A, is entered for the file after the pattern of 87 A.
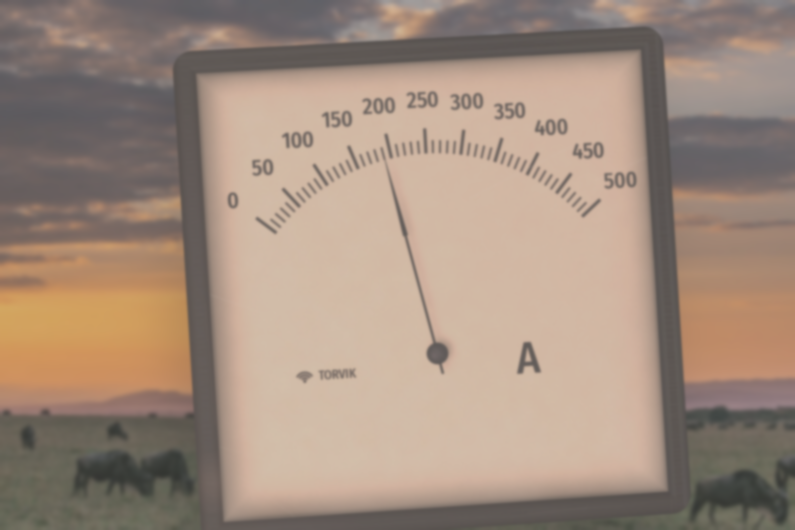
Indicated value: 190 A
